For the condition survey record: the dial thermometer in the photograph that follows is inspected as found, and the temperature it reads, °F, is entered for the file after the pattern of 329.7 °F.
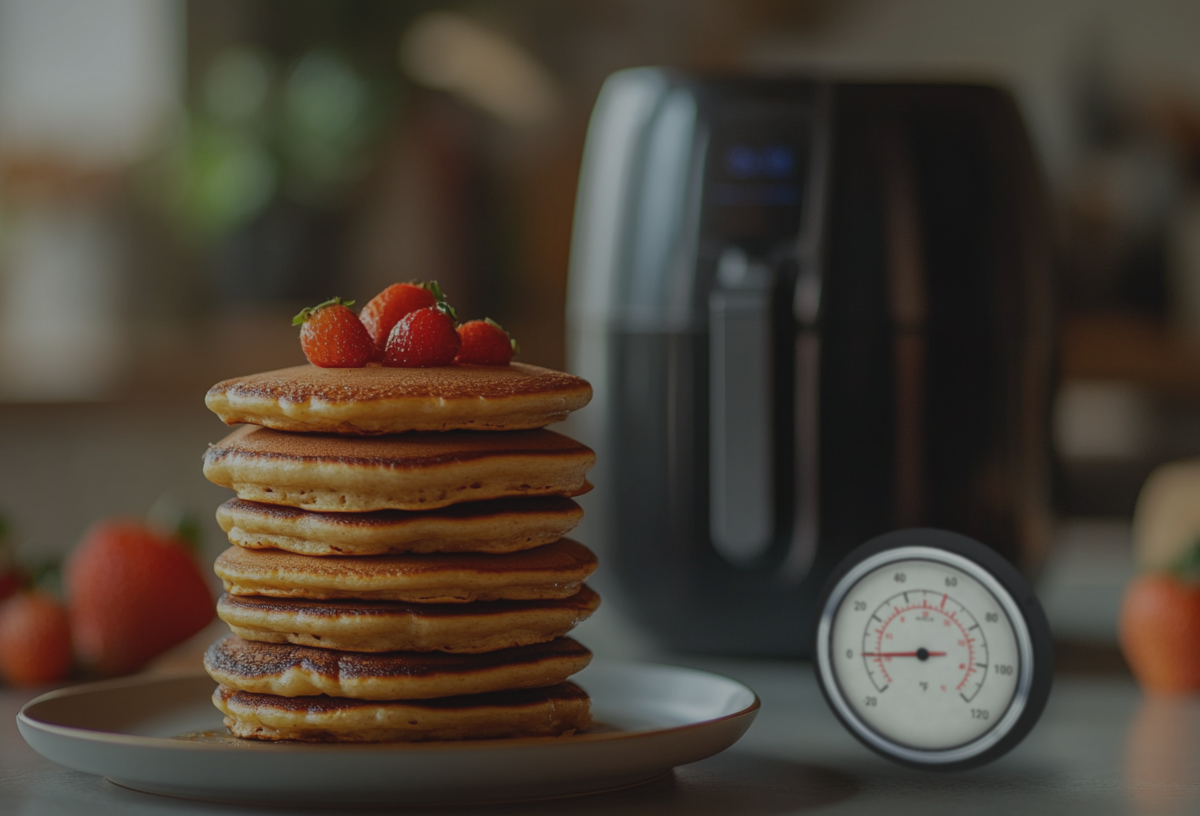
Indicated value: 0 °F
